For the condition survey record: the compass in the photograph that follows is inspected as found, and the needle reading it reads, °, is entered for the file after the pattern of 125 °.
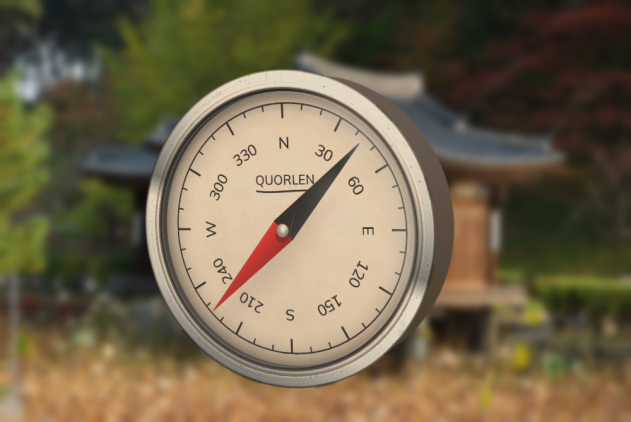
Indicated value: 225 °
